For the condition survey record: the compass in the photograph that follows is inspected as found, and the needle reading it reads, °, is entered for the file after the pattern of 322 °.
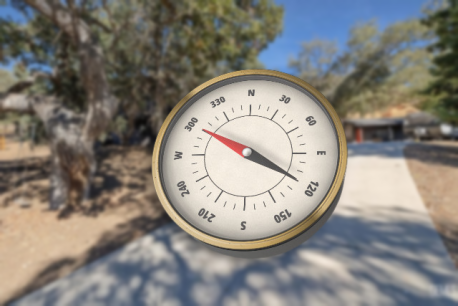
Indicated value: 300 °
